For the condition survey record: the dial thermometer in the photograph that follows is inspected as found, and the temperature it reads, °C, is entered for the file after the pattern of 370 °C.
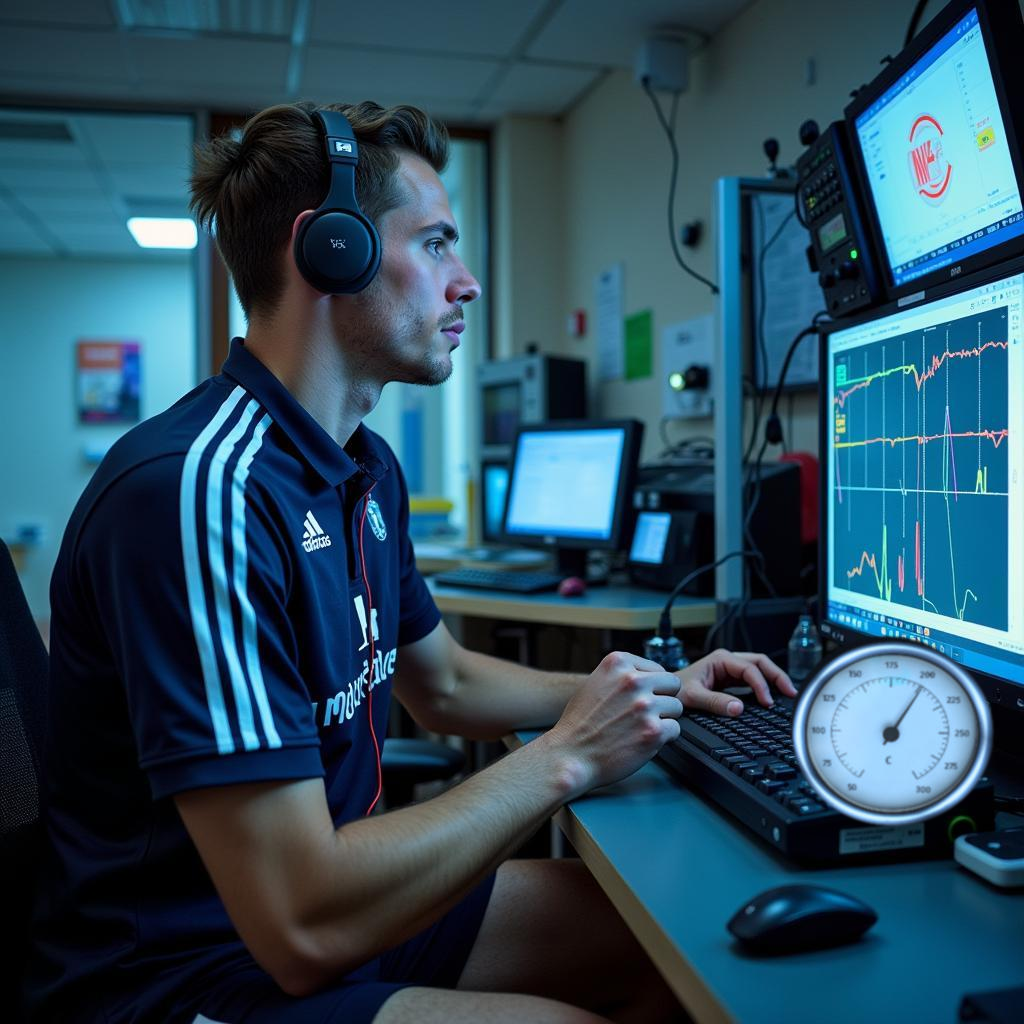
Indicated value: 200 °C
